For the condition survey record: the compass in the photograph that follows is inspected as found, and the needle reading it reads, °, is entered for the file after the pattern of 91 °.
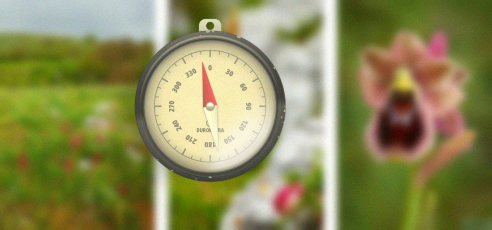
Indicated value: 350 °
